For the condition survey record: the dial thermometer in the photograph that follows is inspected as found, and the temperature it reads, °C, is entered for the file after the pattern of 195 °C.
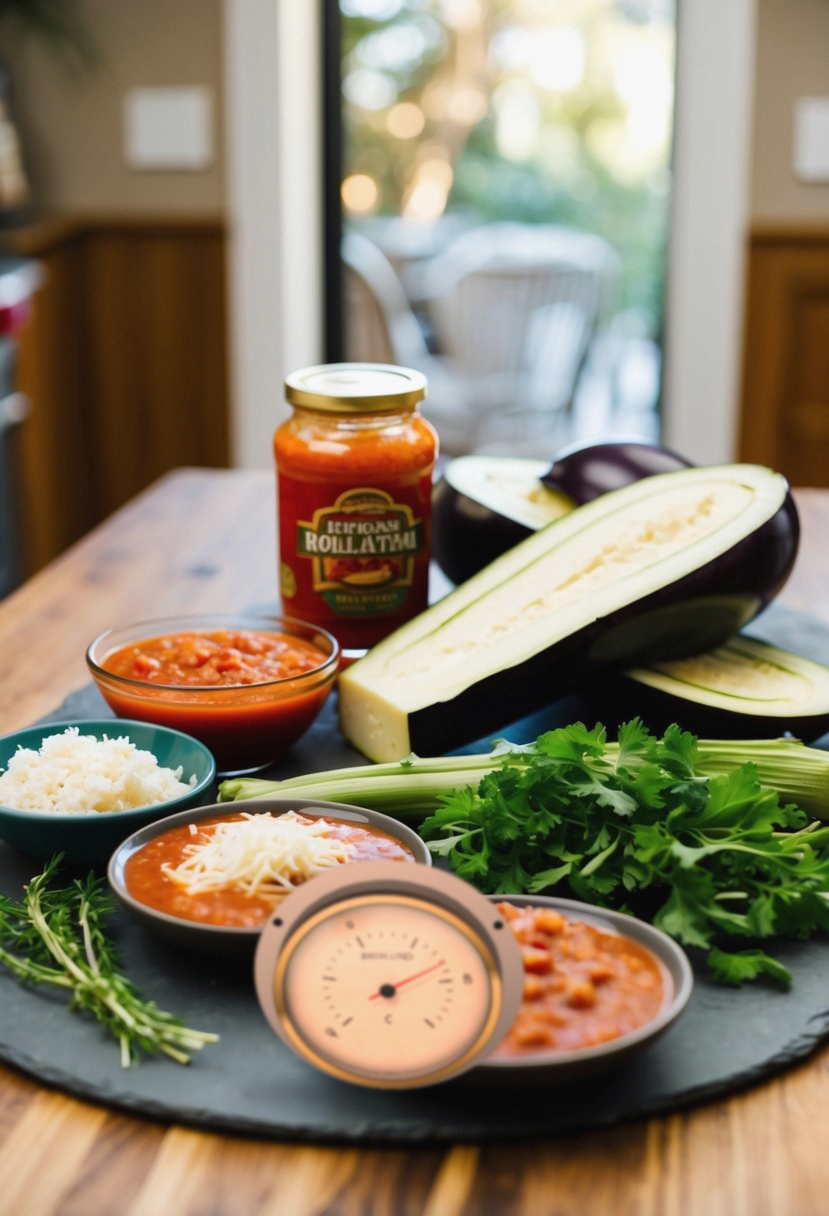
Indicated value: 32 °C
